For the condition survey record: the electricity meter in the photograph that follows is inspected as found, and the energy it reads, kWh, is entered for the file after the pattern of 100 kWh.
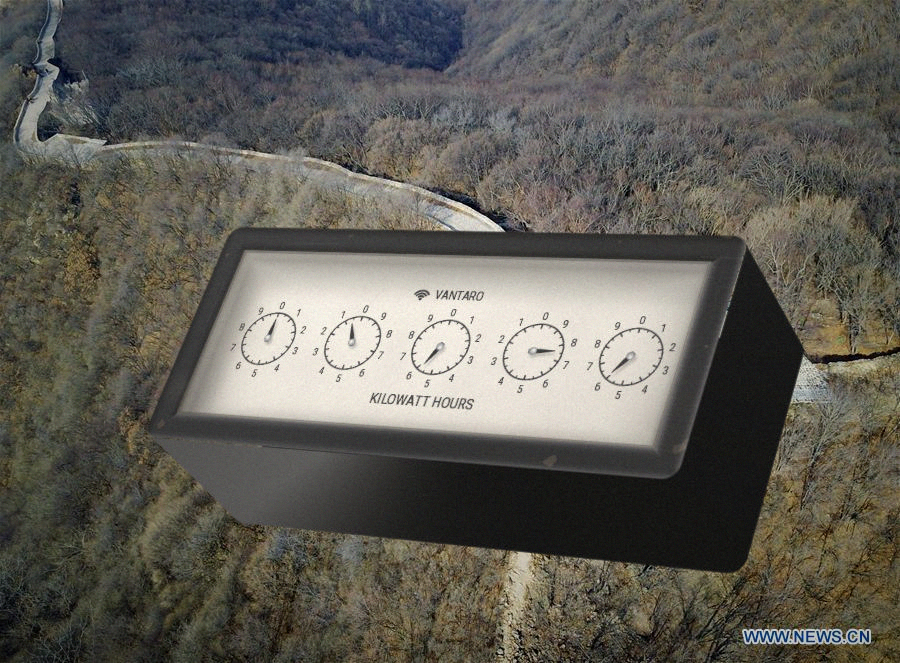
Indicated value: 576 kWh
